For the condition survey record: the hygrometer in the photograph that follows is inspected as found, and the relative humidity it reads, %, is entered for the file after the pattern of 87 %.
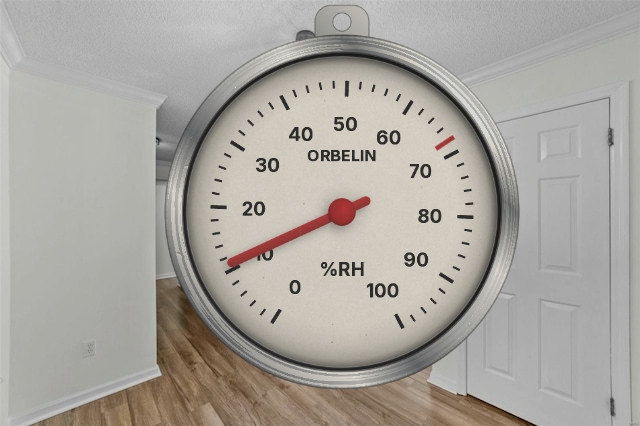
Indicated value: 11 %
